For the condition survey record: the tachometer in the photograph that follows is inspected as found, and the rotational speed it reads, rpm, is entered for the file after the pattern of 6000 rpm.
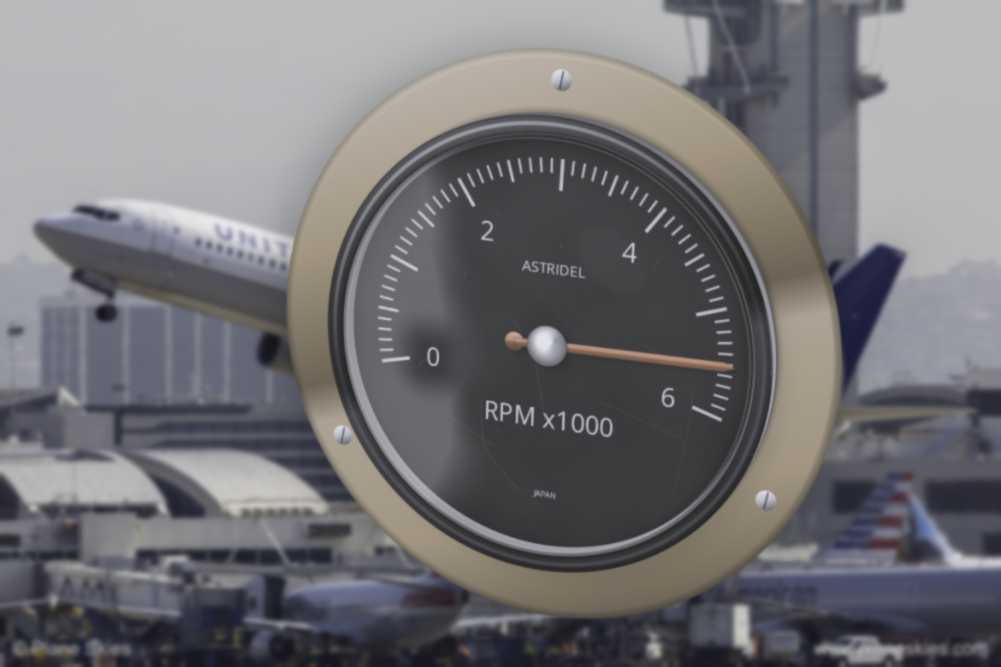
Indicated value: 5500 rpm
